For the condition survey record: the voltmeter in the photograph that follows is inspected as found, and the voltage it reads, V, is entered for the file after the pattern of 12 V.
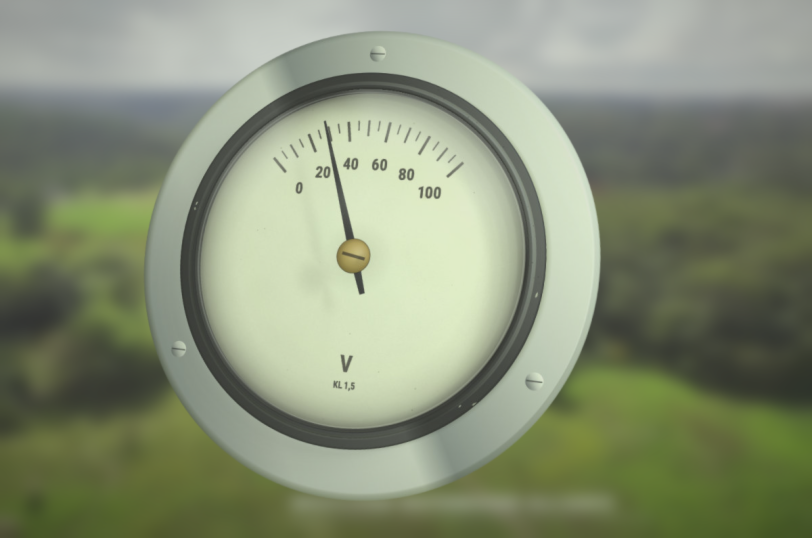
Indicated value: 30 V
